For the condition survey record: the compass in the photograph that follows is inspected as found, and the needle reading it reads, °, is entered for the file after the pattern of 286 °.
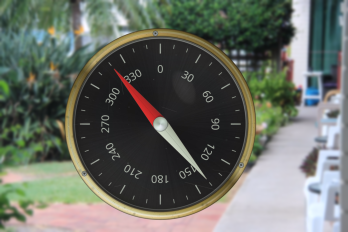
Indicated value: 320 °
